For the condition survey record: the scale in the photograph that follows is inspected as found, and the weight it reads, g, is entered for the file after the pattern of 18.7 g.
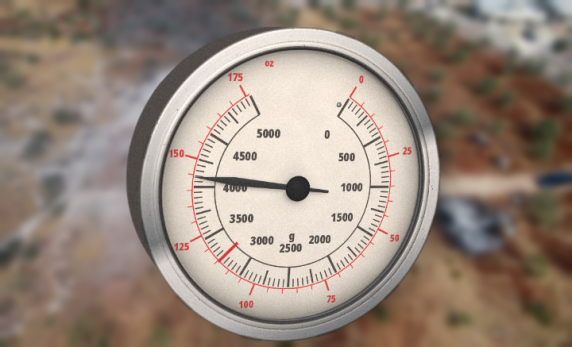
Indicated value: 4100 g
